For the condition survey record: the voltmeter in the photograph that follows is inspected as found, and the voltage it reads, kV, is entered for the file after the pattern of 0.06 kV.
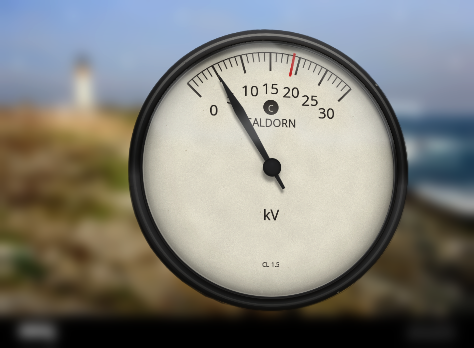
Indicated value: 5 kV
